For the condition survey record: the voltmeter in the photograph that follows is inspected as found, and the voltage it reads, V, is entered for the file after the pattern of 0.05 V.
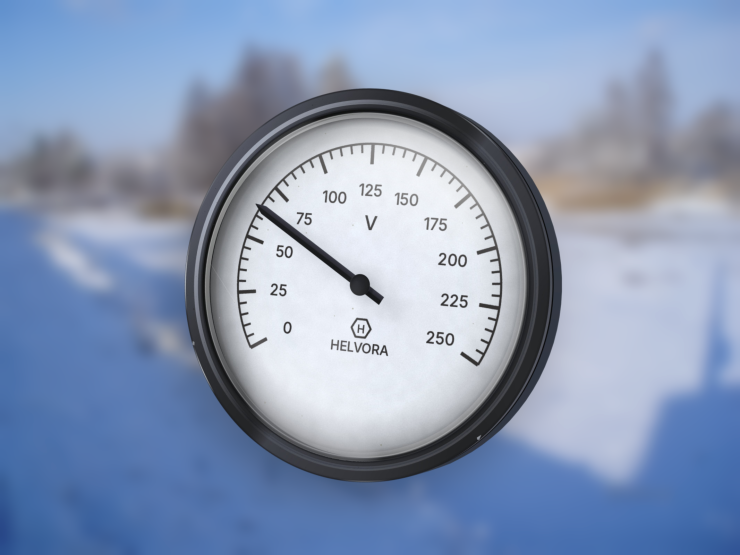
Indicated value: 65 V
